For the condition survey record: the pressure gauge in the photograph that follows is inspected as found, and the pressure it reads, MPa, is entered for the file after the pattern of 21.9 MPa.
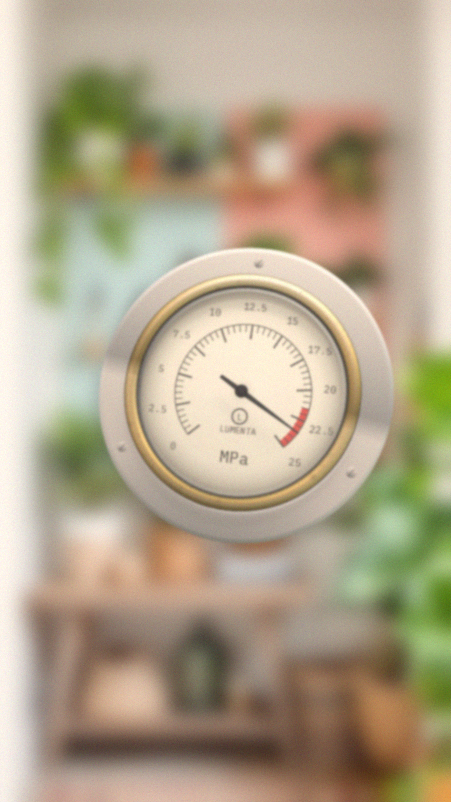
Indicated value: 23.5 MPa
